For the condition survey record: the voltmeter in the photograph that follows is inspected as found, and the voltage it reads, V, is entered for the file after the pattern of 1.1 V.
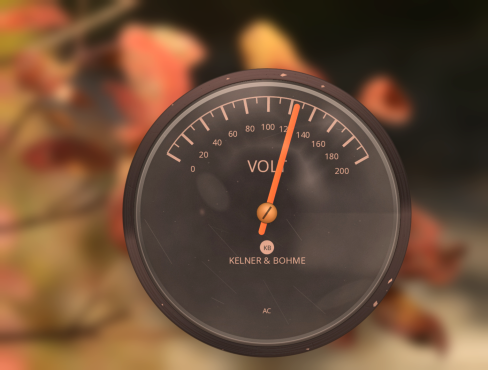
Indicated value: 125 V
